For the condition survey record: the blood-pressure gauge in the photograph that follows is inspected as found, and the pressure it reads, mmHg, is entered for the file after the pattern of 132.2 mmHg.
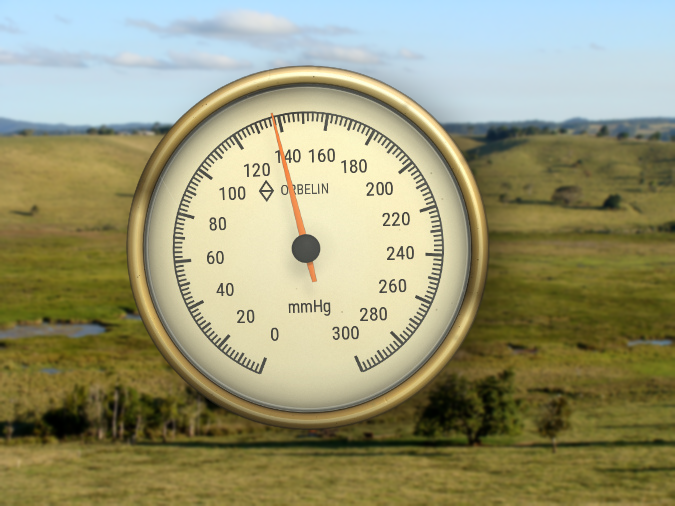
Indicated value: 138 mmHg
